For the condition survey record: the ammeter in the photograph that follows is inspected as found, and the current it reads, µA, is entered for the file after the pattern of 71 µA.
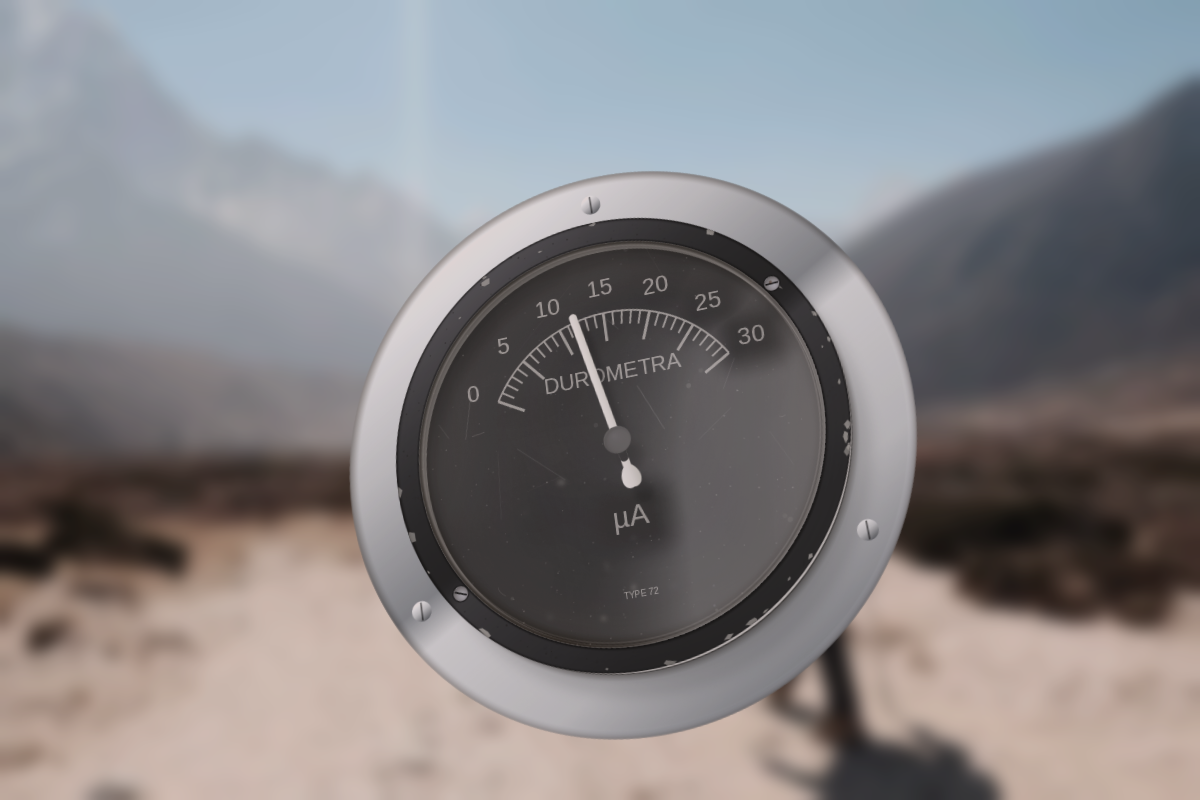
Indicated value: 12 µA
